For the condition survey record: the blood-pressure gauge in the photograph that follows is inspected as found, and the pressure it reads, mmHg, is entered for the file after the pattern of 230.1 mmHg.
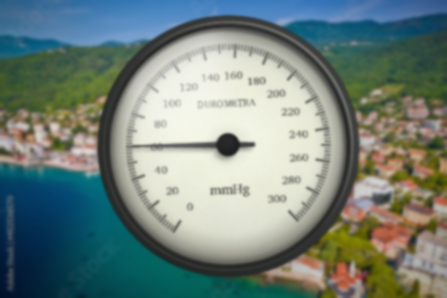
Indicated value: 60 mmHg
